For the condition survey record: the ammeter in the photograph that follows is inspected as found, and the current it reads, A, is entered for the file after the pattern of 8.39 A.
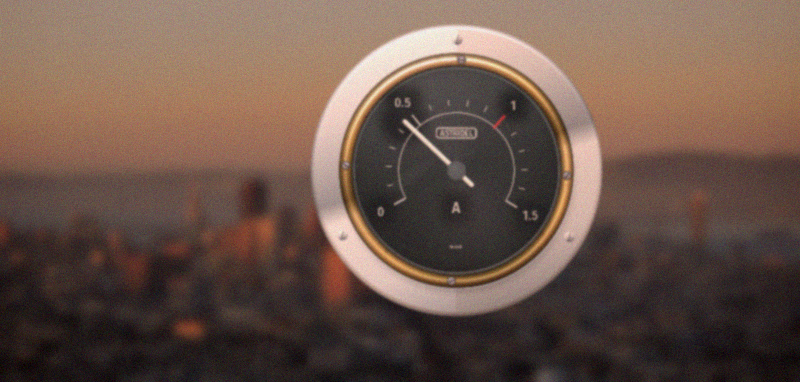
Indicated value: 0.45 A
